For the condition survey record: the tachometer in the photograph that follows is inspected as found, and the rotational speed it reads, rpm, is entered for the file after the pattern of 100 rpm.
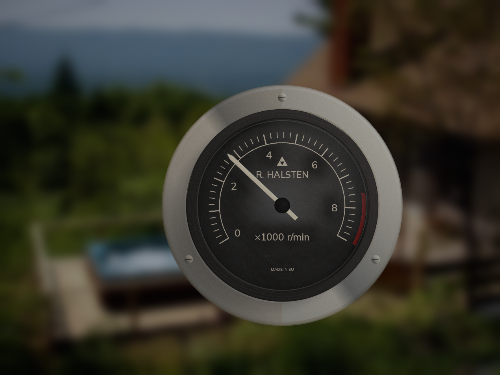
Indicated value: 2800 rpm
